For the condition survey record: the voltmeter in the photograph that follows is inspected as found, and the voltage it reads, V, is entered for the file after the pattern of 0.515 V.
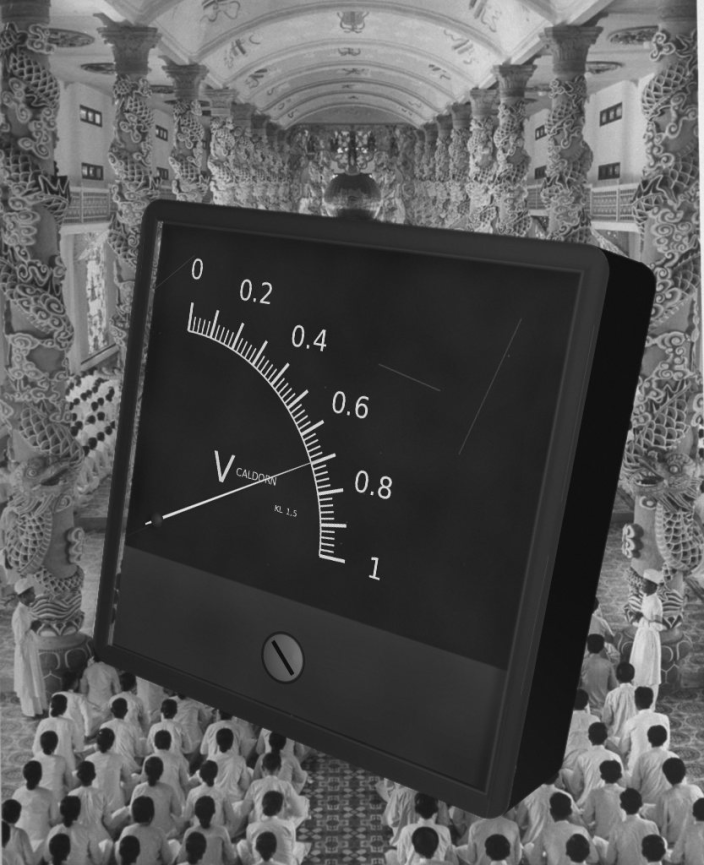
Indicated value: 0.7 V
